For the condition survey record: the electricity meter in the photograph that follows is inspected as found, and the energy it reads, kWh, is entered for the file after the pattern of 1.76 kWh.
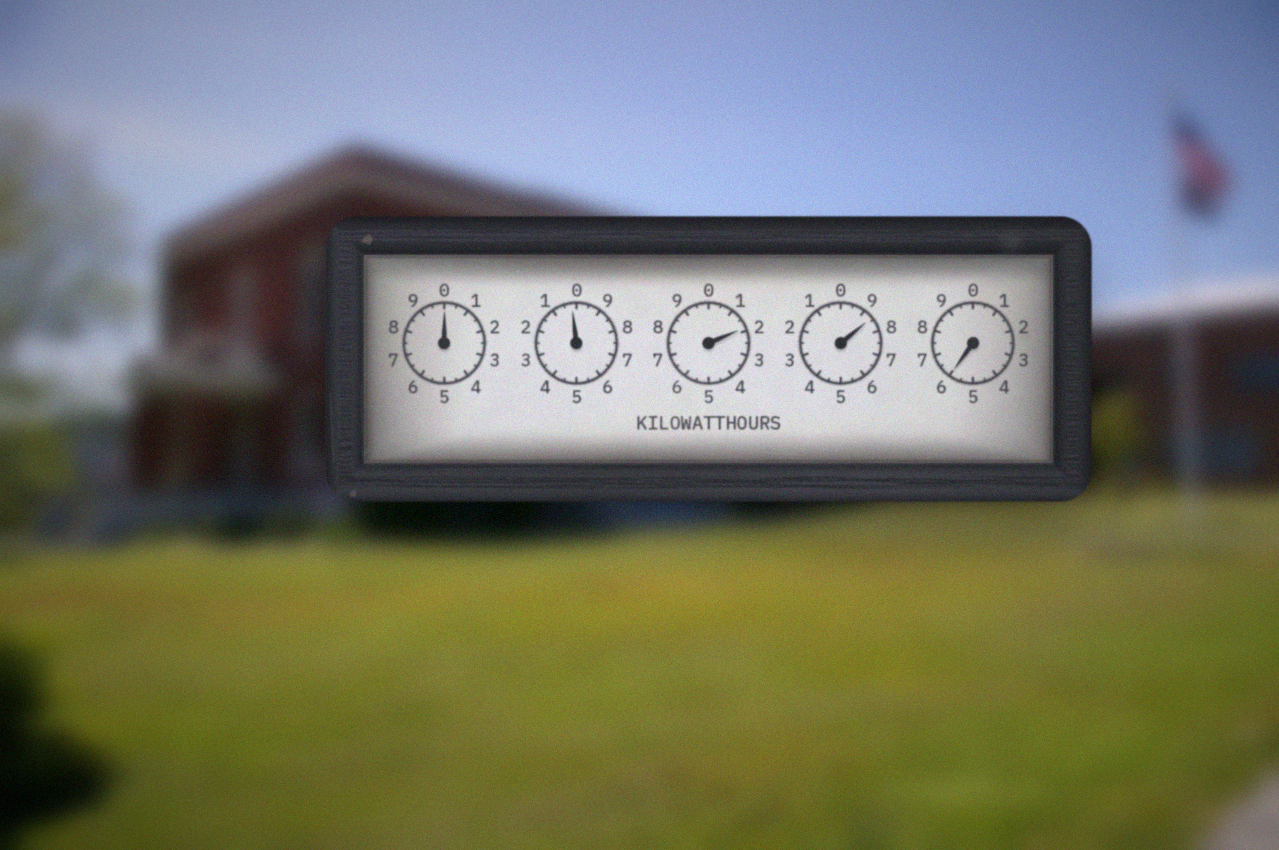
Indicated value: 186 kWh
